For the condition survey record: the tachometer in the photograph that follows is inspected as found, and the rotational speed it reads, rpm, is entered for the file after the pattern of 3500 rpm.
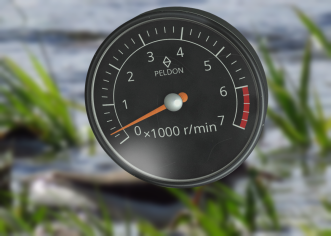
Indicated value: 300 rpm
